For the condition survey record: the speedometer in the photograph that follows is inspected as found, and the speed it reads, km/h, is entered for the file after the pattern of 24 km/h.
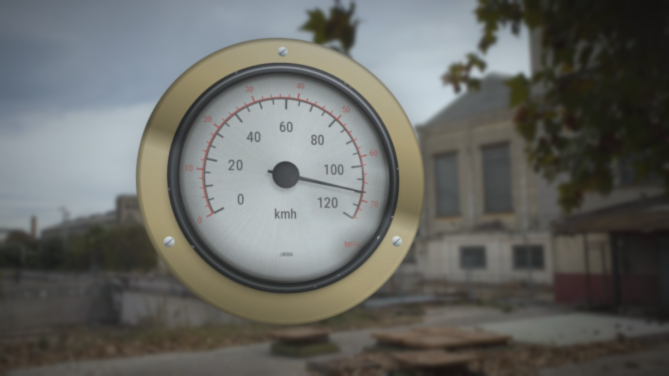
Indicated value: 110 km/h
